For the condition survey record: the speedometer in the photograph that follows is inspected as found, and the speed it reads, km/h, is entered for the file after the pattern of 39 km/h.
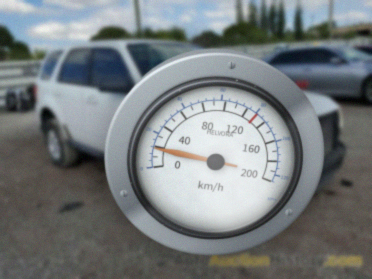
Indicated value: 20 km/h
